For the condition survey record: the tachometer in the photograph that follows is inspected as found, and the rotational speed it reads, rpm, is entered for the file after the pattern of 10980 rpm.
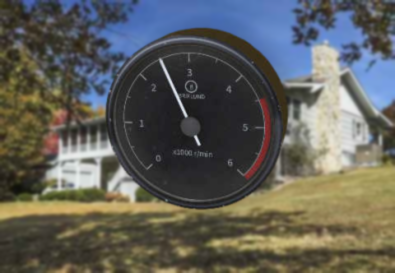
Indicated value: 2500 rpm
